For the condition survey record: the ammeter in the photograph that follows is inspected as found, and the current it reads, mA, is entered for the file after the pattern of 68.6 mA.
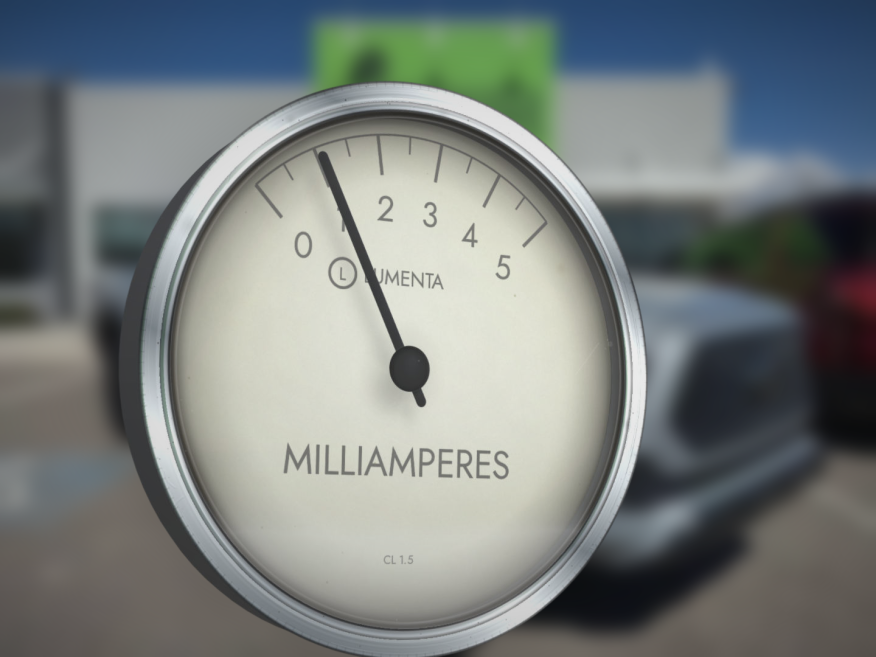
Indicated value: 1 mA
